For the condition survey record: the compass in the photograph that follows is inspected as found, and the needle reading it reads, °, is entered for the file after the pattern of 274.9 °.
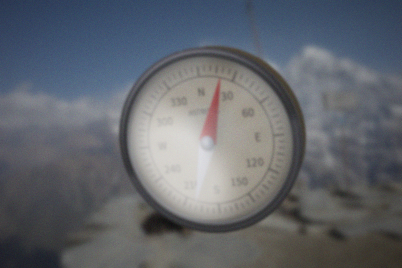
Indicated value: 20 °
